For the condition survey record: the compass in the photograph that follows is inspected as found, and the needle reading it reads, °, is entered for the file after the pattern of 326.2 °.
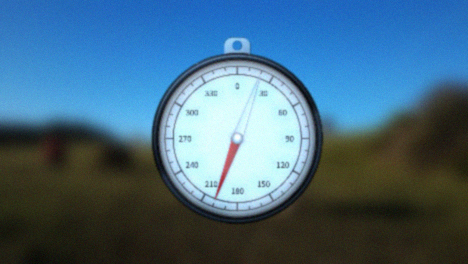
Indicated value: 200 °
